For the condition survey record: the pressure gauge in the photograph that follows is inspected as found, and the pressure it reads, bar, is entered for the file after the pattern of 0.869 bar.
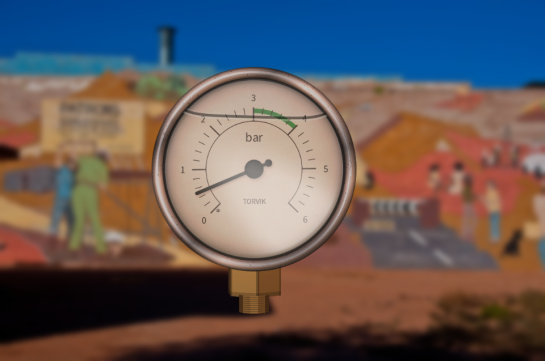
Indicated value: 0.5 bar
